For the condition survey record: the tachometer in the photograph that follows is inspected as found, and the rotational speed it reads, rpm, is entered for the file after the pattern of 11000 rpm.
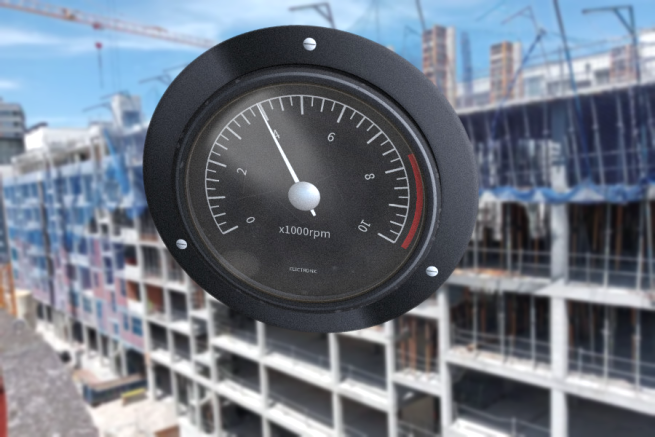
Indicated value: 4000 rpm
